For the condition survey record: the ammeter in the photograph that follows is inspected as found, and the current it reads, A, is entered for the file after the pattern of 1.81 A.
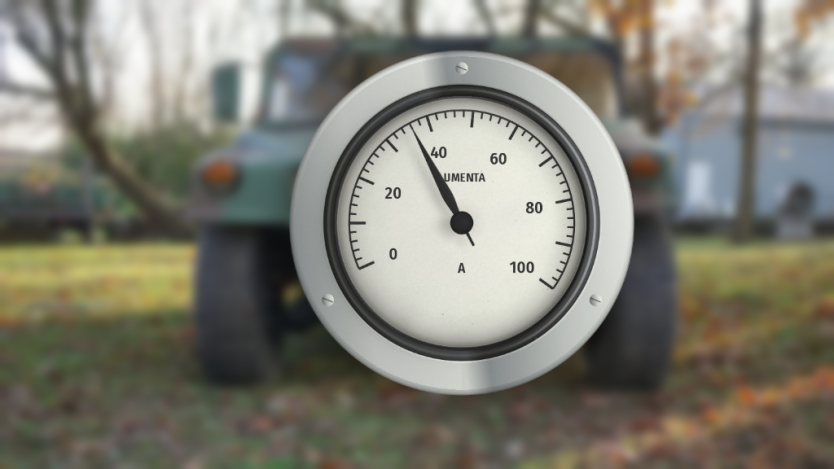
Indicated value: 36 A
